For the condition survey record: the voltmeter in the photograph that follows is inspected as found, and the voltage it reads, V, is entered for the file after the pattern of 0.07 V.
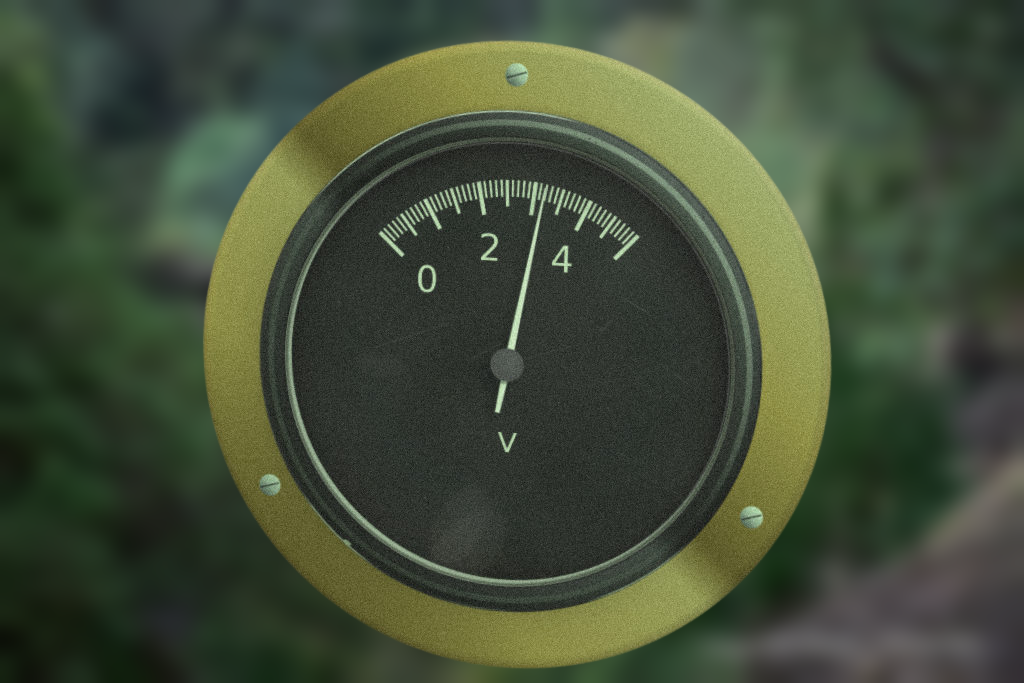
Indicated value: 3.2 V
